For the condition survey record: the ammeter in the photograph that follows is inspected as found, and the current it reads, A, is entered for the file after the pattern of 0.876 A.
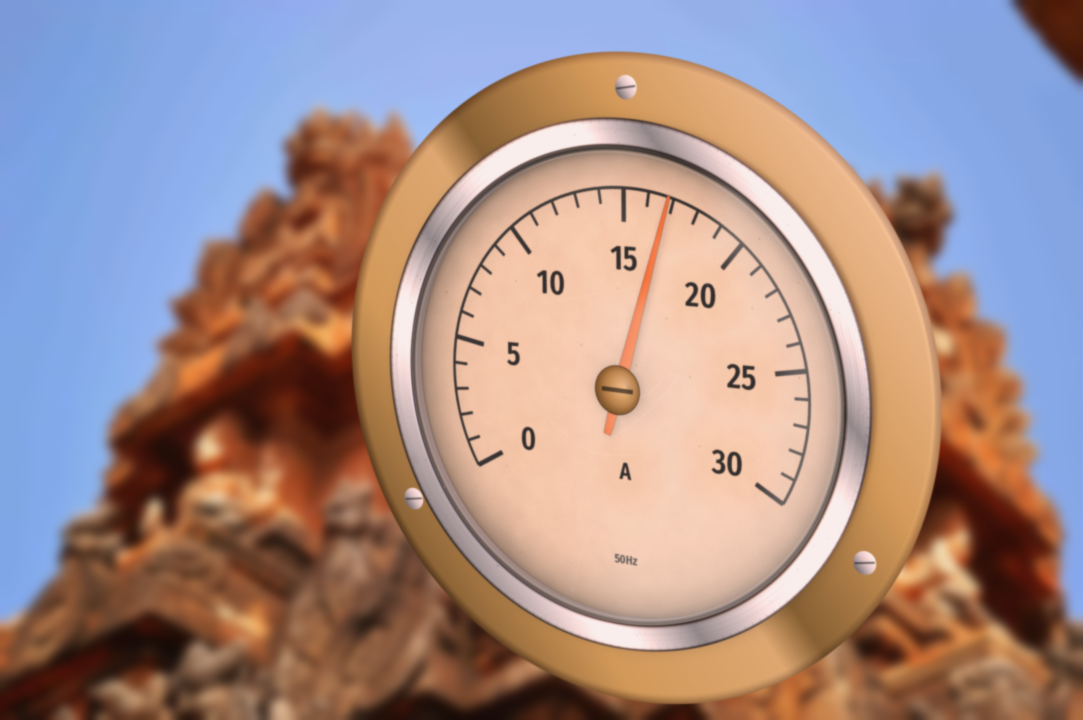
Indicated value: 17 A
